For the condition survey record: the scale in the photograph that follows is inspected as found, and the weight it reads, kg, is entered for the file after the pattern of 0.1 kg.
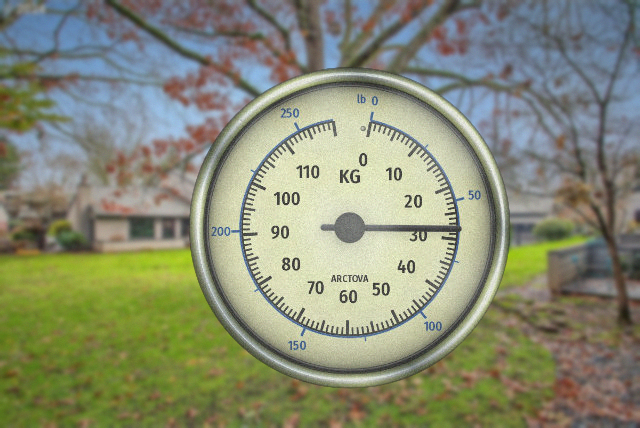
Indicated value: 28 kg
